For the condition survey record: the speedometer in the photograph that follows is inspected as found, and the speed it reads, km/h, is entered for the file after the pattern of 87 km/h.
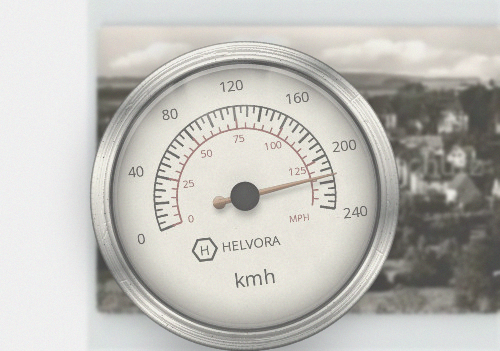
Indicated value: 215 km/h
